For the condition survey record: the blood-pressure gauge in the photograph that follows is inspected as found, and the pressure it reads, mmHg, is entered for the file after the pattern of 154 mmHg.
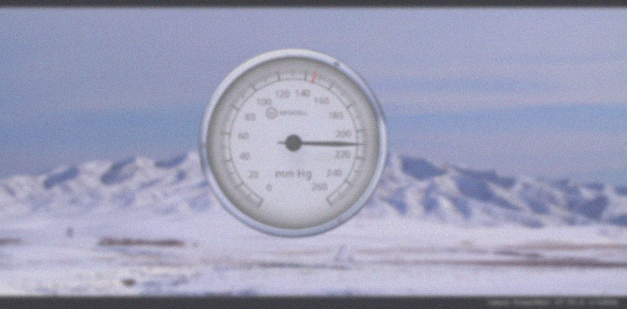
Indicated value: 210 mmHg
